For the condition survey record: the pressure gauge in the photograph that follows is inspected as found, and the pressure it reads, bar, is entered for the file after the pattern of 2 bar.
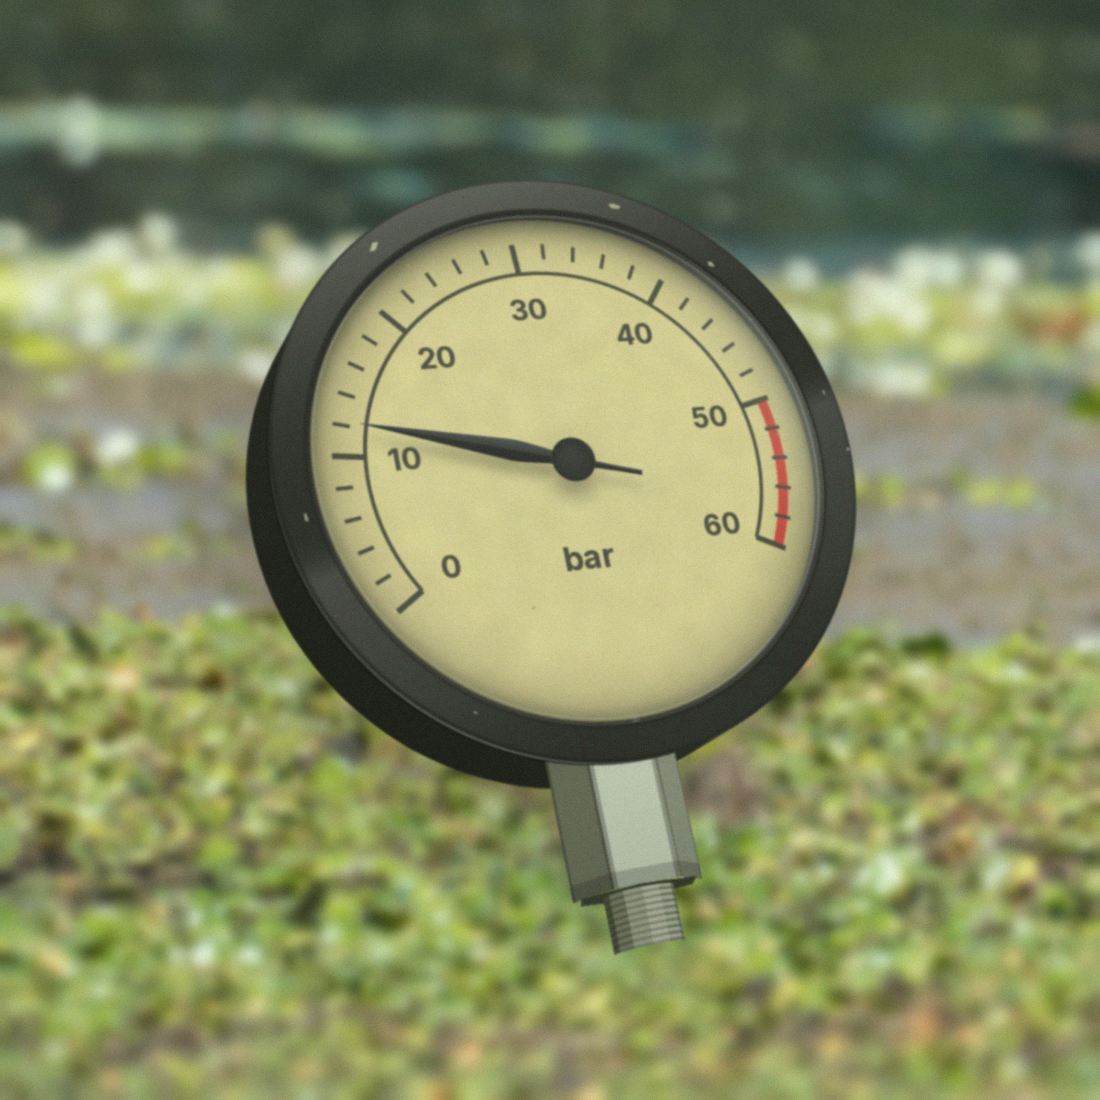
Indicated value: 12 bar
